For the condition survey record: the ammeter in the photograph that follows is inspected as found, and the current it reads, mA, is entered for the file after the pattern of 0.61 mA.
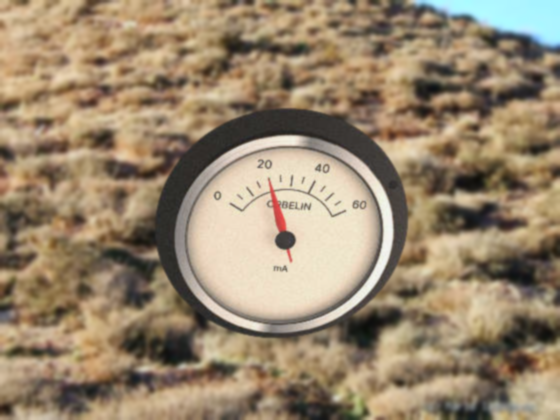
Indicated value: 20 mA
